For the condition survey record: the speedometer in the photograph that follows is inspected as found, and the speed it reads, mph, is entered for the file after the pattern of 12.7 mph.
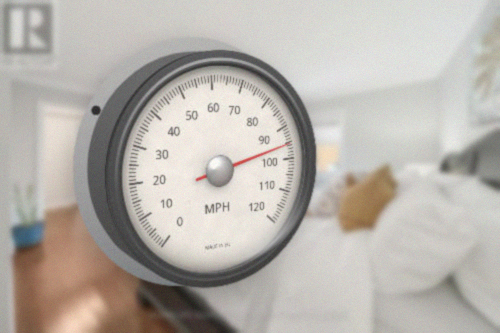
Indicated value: 95 mph
